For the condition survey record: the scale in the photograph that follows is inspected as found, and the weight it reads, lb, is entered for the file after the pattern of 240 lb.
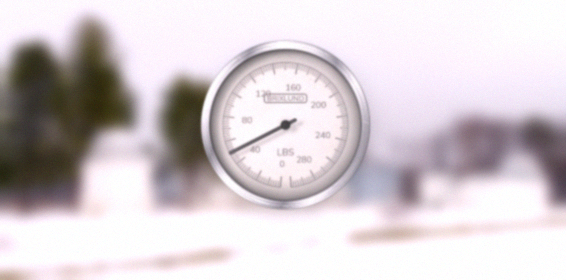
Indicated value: 50 lb
